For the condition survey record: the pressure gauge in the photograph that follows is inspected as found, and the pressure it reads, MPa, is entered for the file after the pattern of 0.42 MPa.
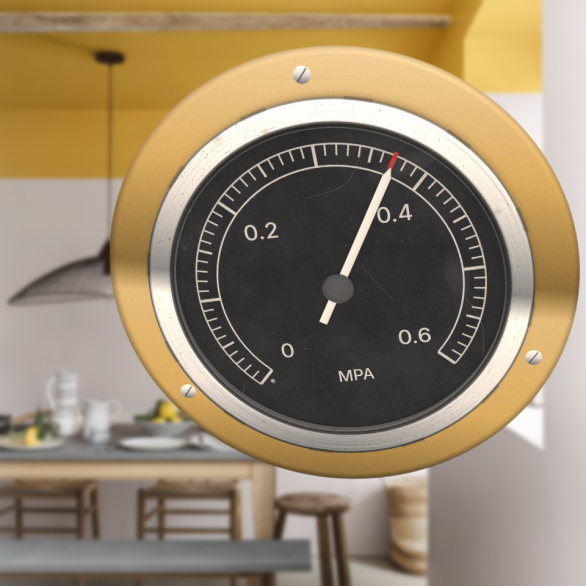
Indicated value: 0.37 MPa
